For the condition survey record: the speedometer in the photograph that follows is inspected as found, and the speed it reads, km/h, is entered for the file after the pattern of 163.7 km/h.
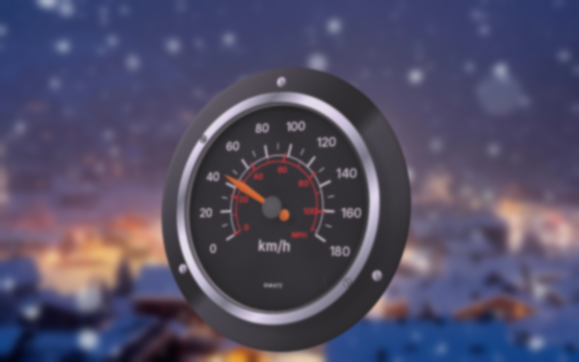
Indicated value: 45 km/h
